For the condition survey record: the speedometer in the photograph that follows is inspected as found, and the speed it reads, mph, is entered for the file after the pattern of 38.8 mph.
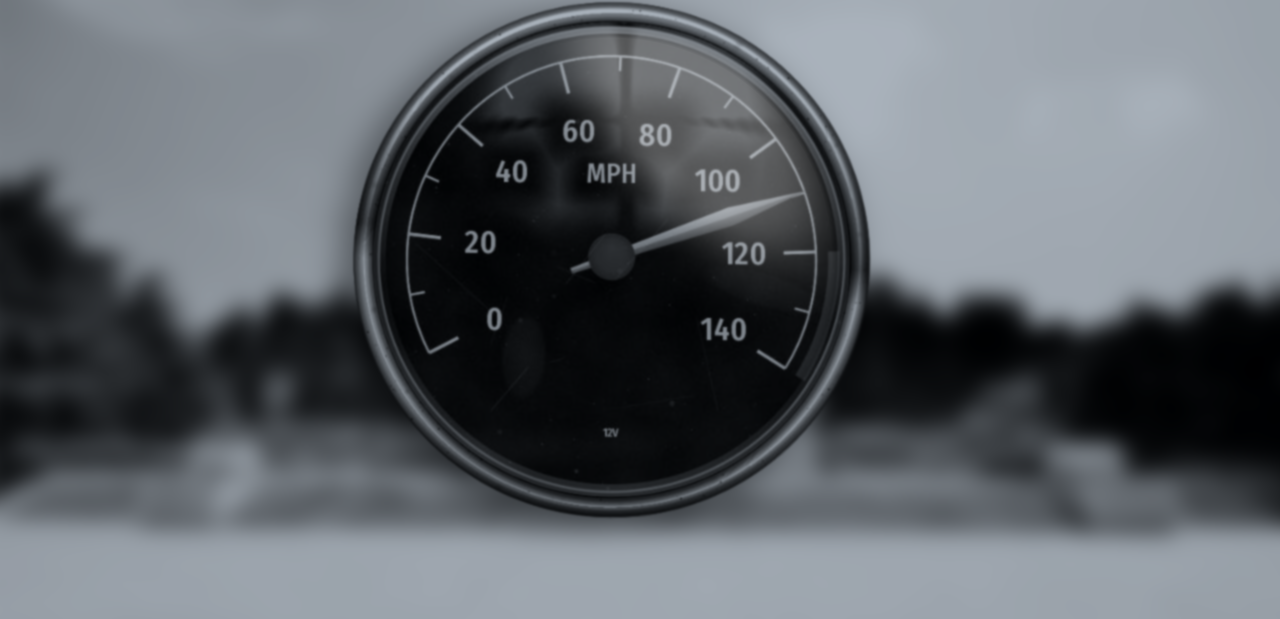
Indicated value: 110 mph
